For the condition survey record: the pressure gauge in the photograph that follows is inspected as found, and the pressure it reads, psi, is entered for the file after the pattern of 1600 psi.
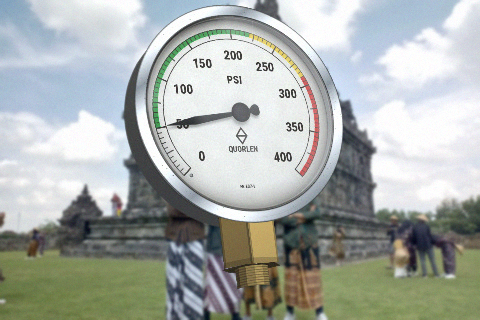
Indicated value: 50 psi
